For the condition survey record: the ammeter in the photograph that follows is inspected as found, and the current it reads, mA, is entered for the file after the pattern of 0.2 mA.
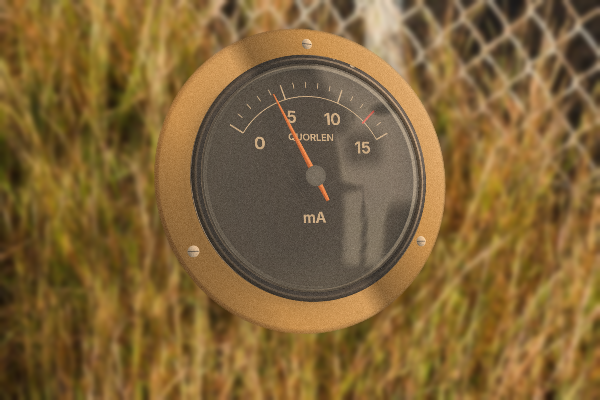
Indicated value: 4 mA
